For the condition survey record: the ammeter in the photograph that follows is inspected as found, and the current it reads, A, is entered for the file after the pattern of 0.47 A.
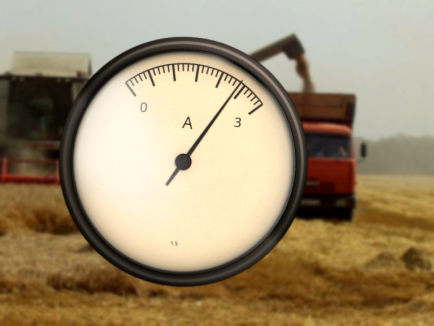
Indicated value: 2.4 A
